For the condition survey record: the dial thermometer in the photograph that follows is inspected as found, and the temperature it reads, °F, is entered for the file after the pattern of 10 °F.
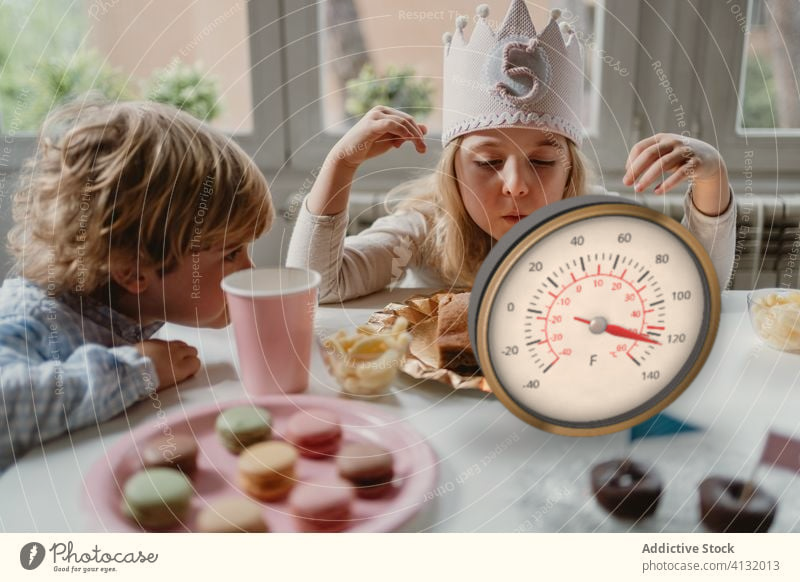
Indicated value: 124 °F
